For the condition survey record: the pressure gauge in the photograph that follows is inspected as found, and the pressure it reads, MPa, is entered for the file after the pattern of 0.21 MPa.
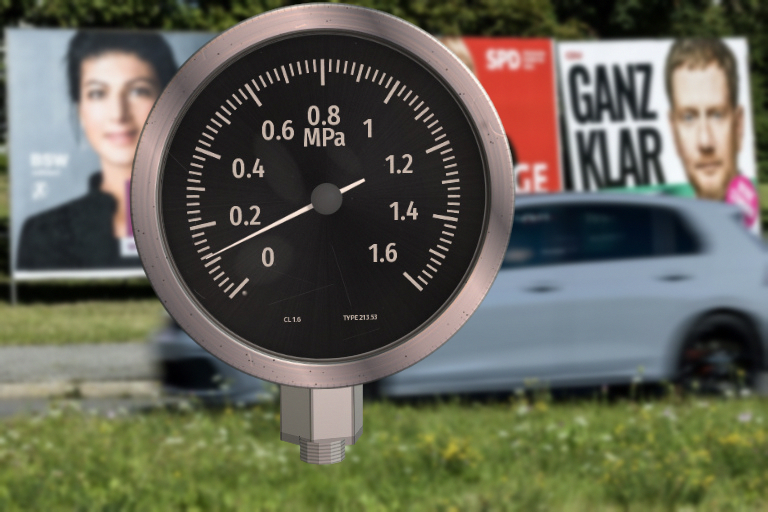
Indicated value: 0.12 MPa
